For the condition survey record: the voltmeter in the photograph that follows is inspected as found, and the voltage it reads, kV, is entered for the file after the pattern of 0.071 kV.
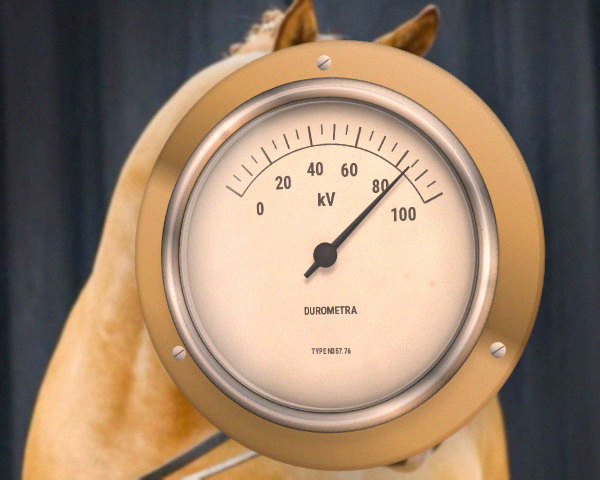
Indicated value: 85 kV
